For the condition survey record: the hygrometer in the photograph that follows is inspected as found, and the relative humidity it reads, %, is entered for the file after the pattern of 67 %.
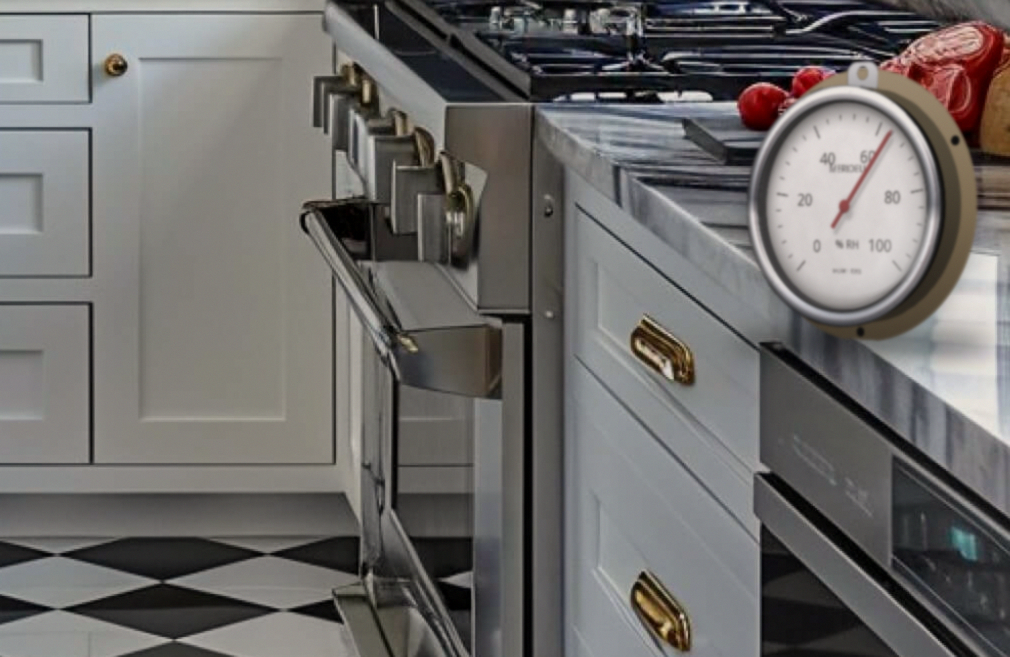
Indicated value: 64 %
